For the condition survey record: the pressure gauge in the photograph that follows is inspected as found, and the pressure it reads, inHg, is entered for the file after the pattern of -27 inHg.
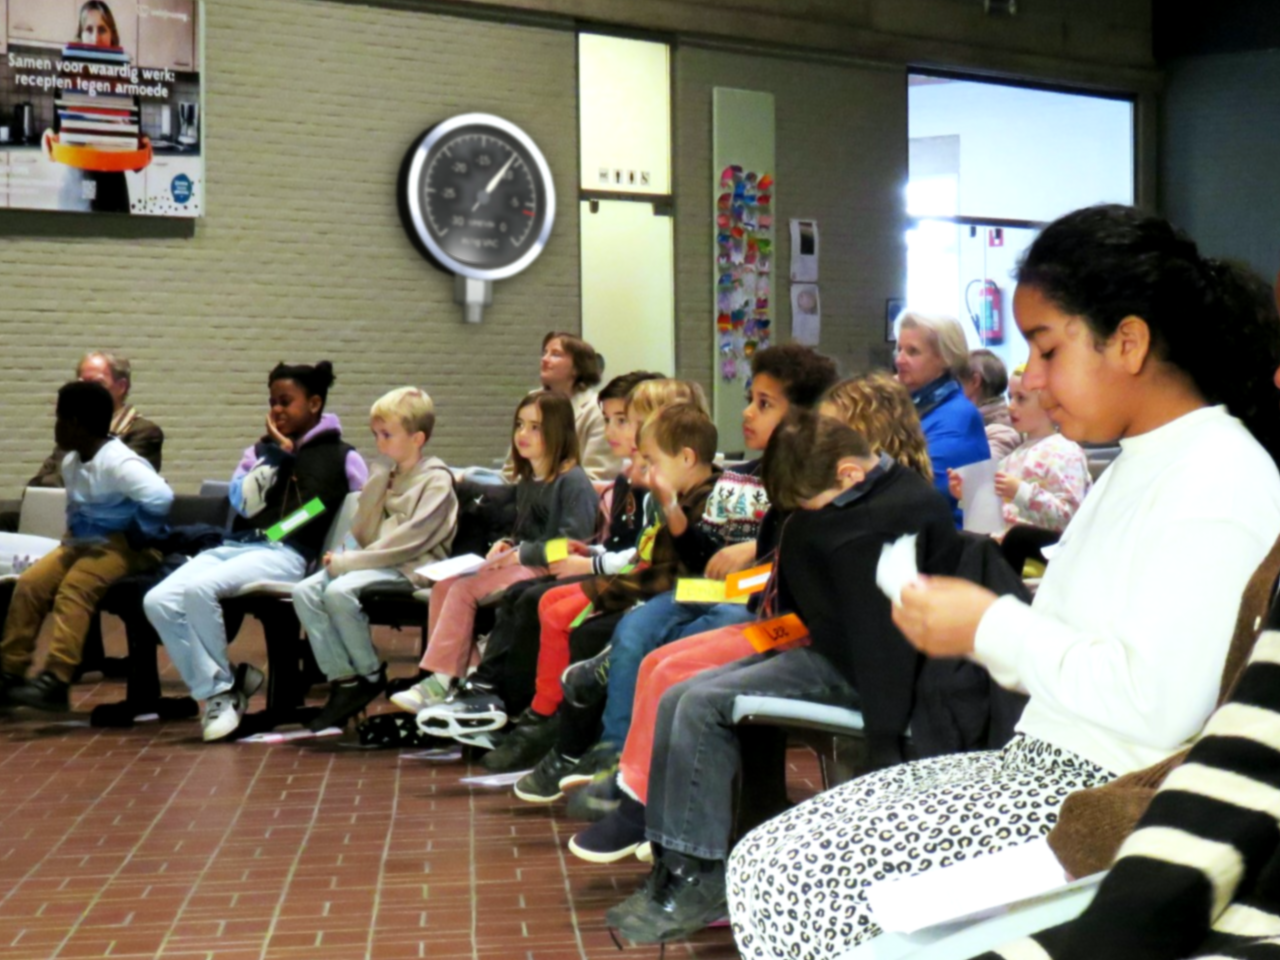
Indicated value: -11 inHg
